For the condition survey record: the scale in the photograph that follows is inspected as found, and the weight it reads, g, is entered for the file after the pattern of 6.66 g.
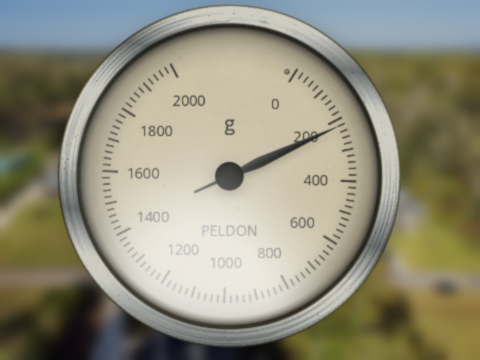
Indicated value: 220 g
